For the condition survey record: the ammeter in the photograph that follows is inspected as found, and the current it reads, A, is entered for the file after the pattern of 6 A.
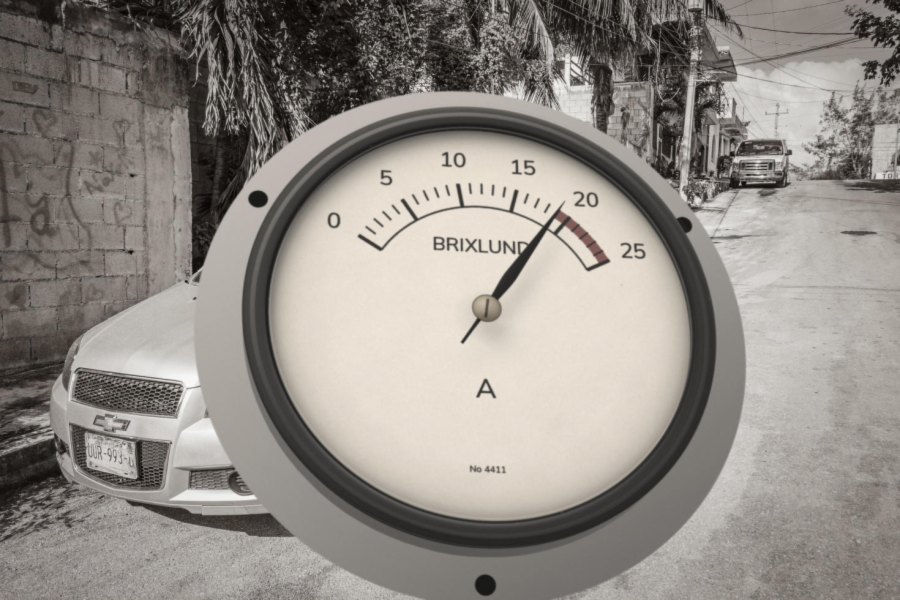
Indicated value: 19 A
